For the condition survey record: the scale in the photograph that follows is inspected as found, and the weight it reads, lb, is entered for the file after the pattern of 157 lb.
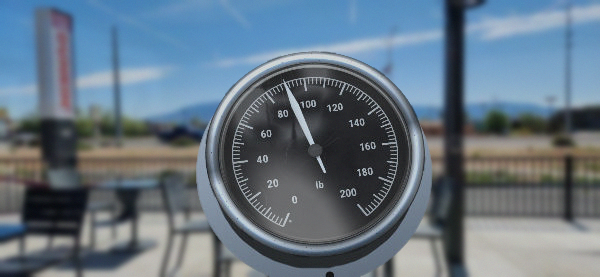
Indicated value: 90 lb
